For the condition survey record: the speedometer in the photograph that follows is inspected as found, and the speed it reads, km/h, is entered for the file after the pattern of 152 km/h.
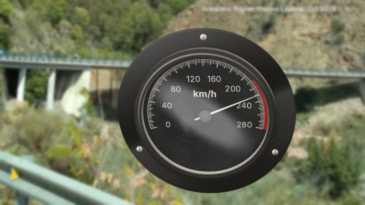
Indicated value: 230 km/h
